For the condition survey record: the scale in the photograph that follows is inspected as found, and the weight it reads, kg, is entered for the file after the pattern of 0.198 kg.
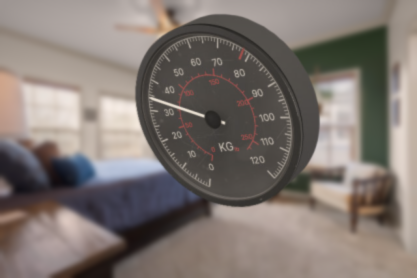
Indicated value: 35 kg
